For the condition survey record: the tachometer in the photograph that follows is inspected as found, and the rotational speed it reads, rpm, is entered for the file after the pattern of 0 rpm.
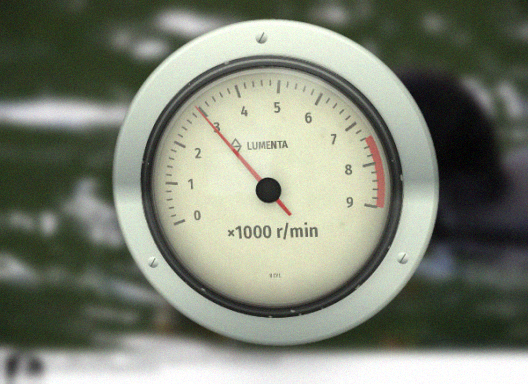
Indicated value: 3000 rpm
